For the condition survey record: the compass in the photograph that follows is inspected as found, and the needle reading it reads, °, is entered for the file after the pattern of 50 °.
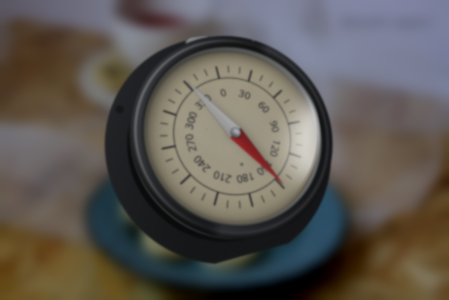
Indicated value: 150 °
